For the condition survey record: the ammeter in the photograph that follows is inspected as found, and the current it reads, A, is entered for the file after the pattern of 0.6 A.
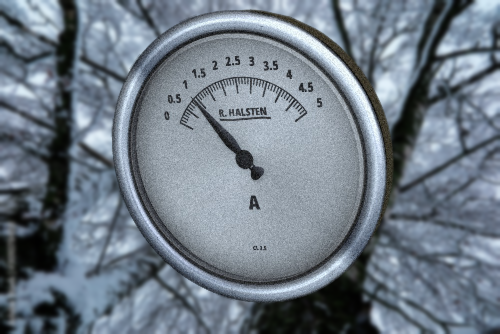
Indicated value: 1 A
